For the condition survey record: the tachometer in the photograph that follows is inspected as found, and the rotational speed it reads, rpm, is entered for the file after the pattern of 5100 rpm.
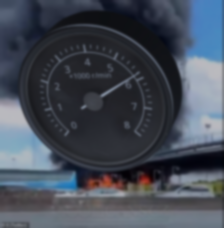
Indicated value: 5800 rpm
